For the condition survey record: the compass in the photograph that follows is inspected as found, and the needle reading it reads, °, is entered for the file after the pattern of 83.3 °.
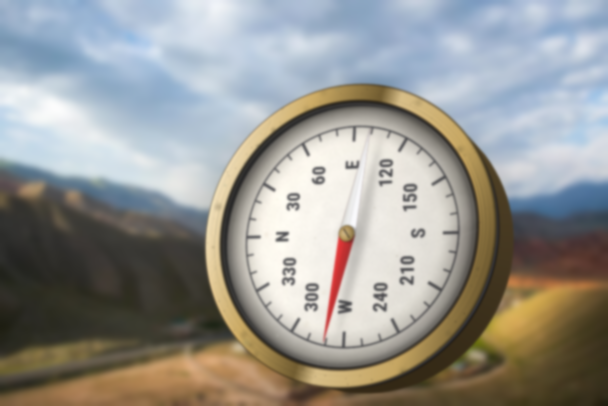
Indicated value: 280 °
